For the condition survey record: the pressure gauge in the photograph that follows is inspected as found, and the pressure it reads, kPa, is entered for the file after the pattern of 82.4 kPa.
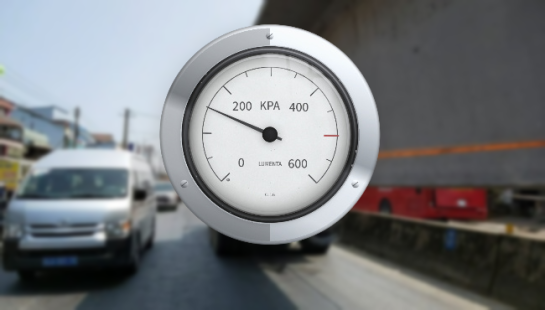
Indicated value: 150 kPa
